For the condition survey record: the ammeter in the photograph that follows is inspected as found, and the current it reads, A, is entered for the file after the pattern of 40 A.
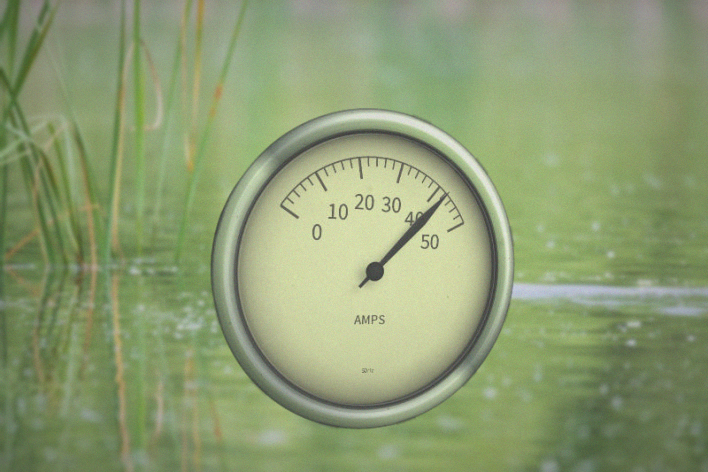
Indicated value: 42 A
